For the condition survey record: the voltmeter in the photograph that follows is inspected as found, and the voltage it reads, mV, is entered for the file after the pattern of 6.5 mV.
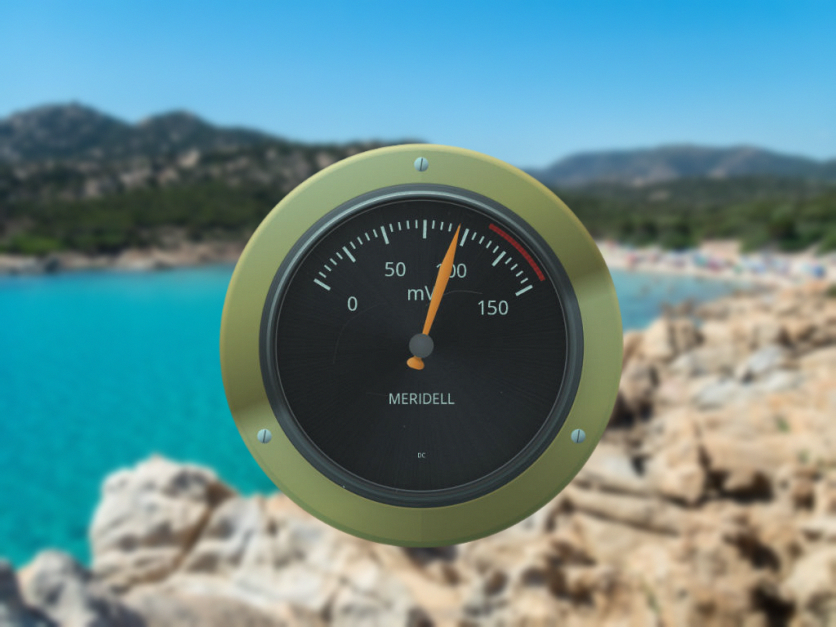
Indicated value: 95 mV
